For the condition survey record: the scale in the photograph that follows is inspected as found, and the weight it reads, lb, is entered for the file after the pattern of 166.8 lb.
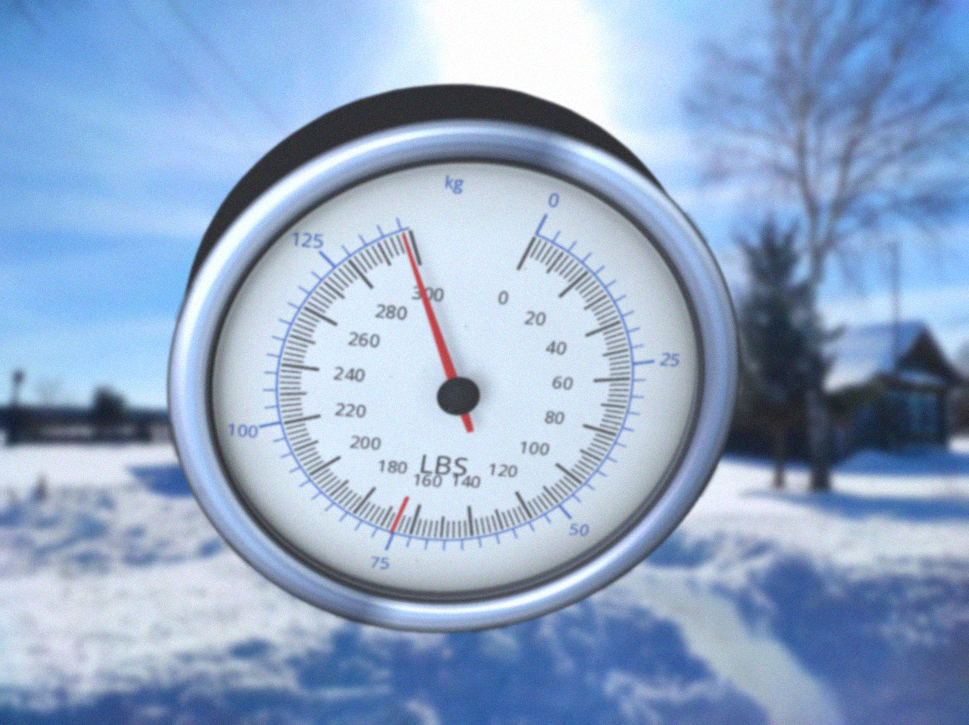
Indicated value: 298 lb
